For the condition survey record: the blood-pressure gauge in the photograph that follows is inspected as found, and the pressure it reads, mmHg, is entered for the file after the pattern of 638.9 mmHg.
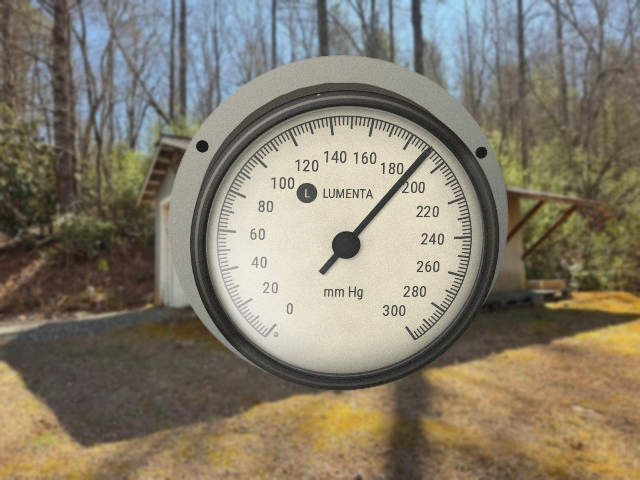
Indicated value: 190 mmHg
